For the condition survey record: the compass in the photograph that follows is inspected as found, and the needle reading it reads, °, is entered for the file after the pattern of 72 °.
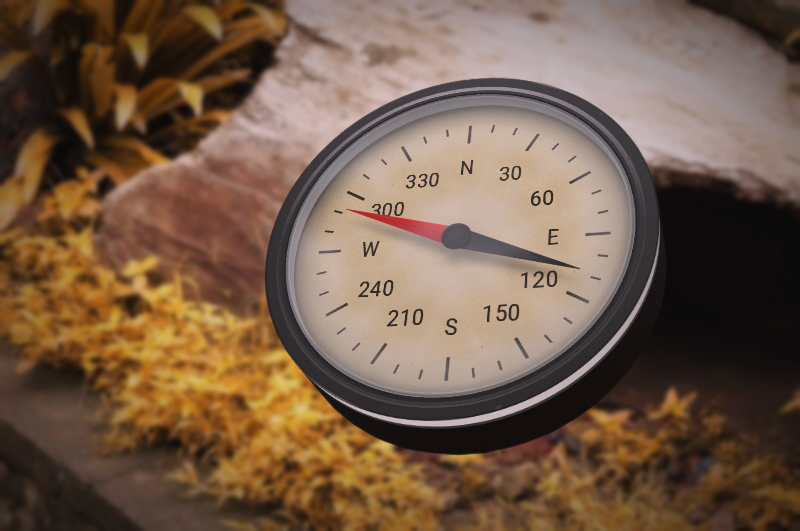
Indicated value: 290 °
